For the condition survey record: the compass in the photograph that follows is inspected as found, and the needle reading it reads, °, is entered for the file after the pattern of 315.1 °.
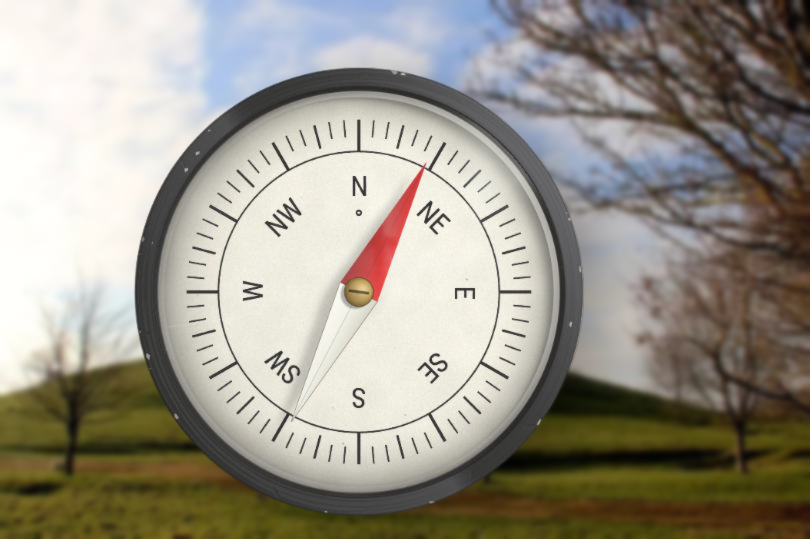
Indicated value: 27.5 °
